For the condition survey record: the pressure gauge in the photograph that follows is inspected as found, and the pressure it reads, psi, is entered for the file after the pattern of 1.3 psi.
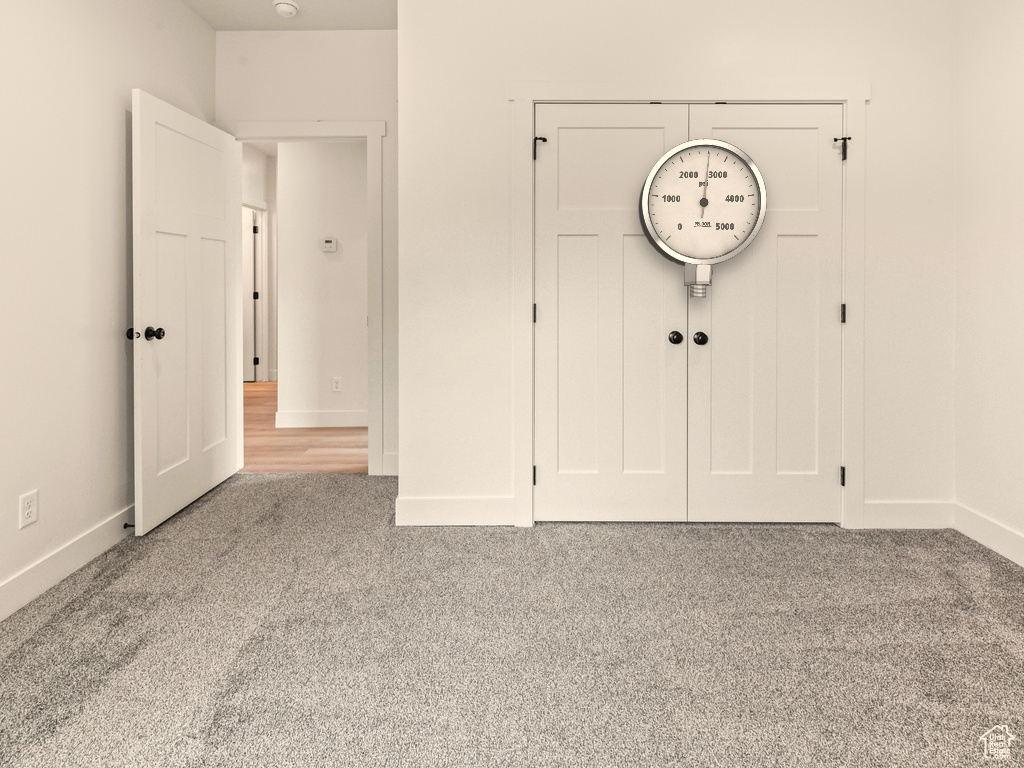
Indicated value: 2600 psi
